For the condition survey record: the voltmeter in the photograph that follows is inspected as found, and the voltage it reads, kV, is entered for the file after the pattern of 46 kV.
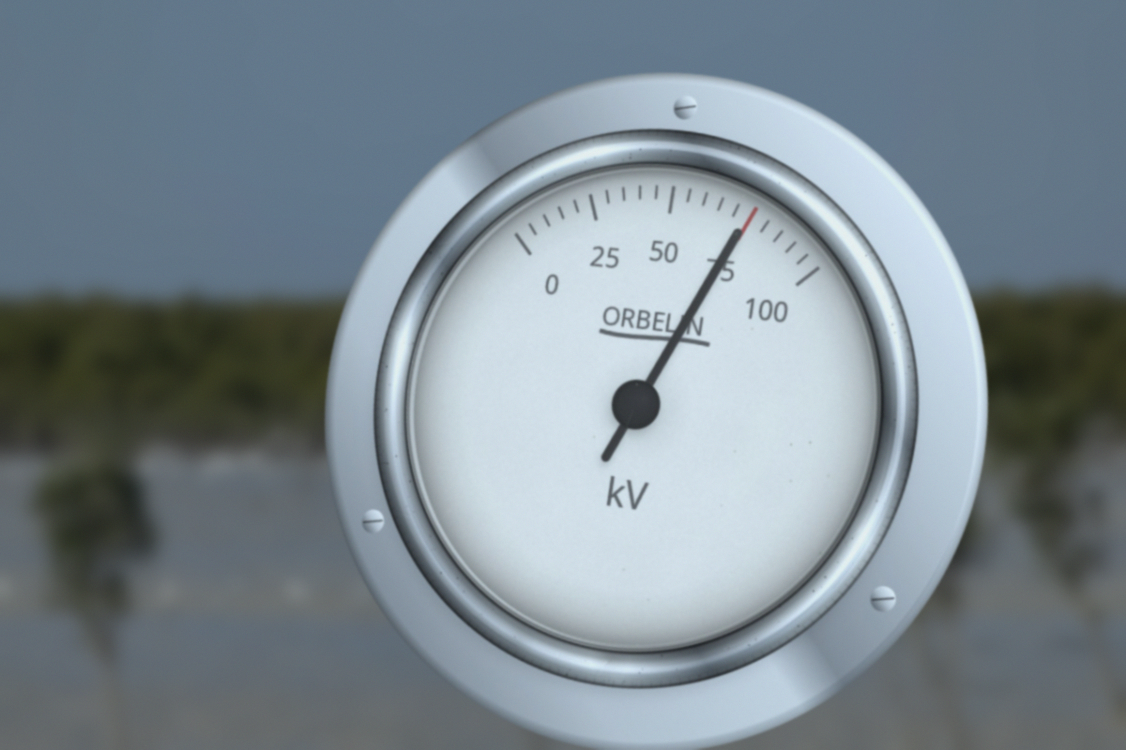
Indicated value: 75 kV
